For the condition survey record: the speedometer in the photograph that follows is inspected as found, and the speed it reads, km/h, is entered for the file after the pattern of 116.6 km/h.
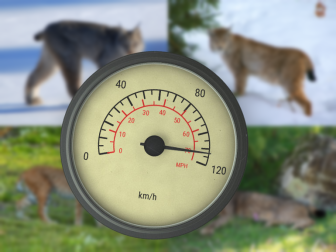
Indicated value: 112.5 km/h
